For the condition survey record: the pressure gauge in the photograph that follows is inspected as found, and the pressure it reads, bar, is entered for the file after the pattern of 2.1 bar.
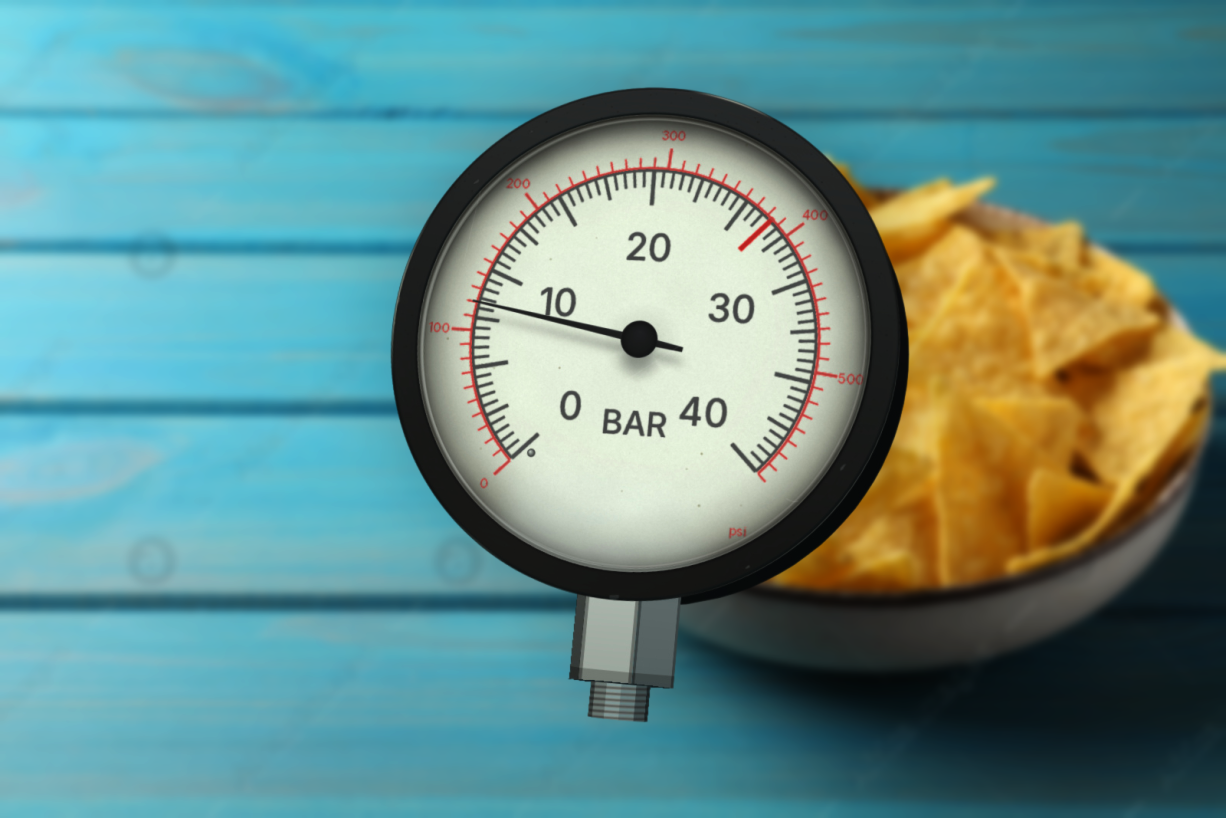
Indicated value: 8.25 bar
